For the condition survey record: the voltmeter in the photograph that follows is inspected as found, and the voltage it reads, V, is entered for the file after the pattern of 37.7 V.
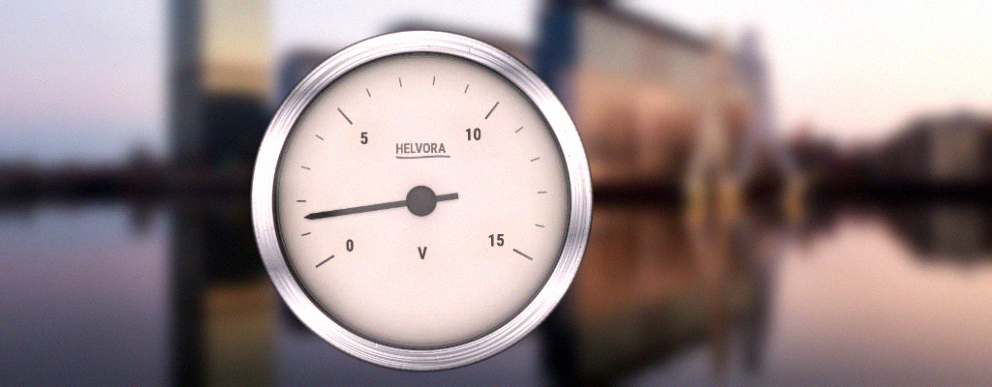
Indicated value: 1.5 V
